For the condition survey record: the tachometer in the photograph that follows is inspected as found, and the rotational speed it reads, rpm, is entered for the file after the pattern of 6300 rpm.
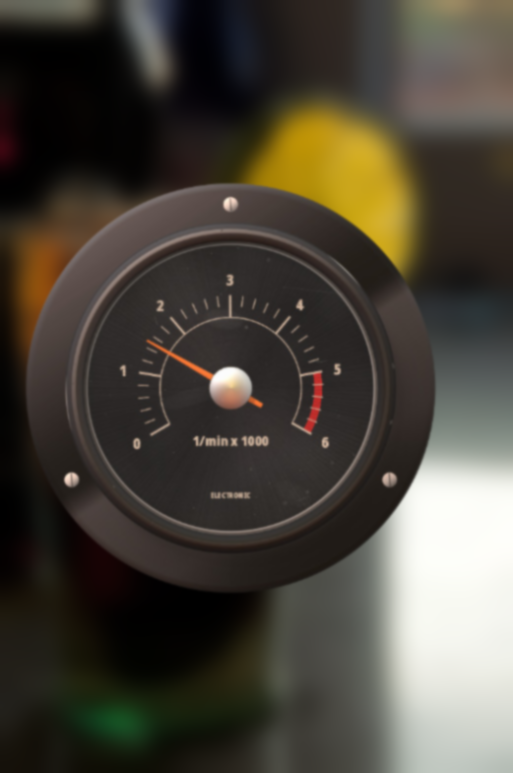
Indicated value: 1500 rpm
